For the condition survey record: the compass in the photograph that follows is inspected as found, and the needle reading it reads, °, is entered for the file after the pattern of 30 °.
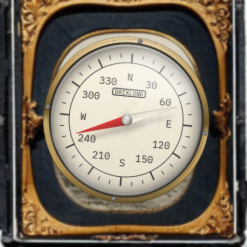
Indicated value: 250 °
